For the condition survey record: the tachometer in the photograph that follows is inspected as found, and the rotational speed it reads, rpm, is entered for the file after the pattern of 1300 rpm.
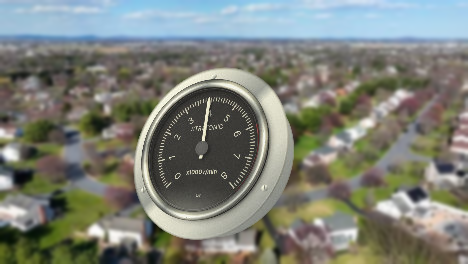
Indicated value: 4000 rpm
